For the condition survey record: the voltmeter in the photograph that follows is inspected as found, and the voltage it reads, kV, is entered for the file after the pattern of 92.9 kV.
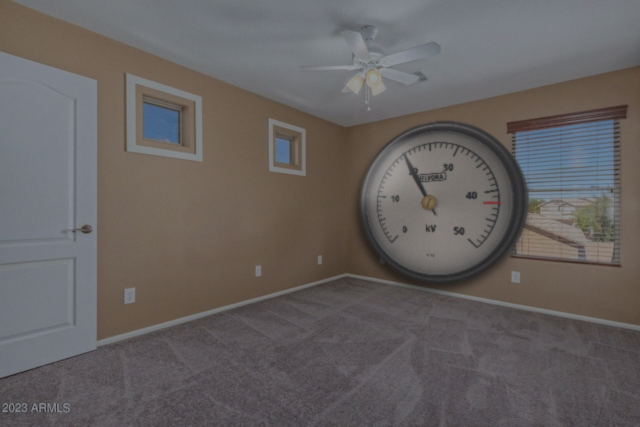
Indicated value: 20 kV
